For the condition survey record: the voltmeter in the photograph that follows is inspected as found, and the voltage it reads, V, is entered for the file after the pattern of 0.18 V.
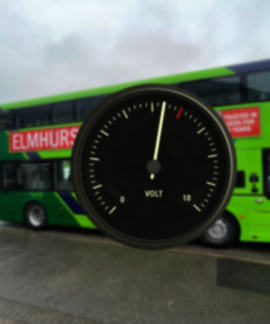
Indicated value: 5.4 V
